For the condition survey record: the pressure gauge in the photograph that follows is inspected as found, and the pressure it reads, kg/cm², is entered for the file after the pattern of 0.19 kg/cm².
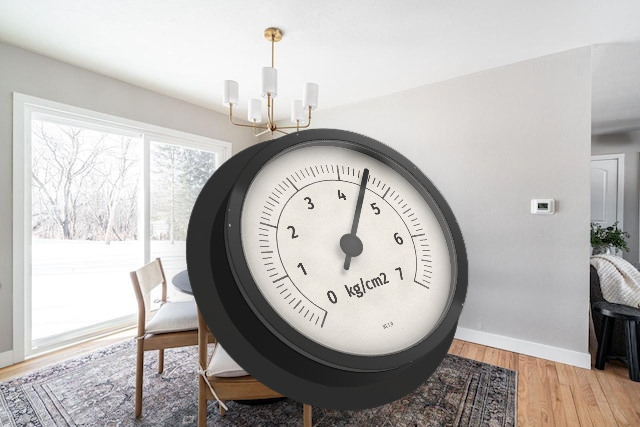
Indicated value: 4.5 kg/cm²
